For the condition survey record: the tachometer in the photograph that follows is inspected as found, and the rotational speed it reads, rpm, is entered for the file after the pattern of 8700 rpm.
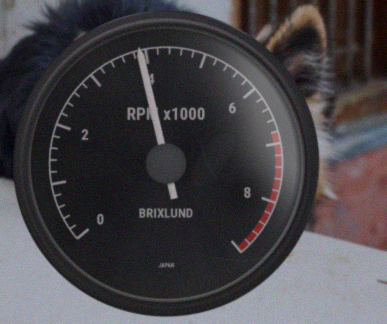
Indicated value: 3900 rpm
